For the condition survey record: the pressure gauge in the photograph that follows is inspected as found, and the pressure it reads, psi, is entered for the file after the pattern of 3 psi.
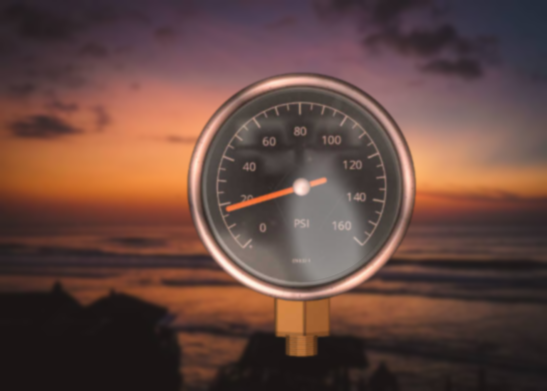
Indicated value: 17.5 psi
